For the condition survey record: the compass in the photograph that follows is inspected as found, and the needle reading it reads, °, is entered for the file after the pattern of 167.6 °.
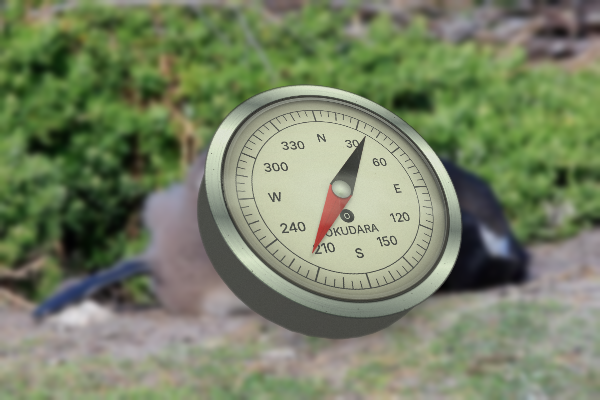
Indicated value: 217.5 °
